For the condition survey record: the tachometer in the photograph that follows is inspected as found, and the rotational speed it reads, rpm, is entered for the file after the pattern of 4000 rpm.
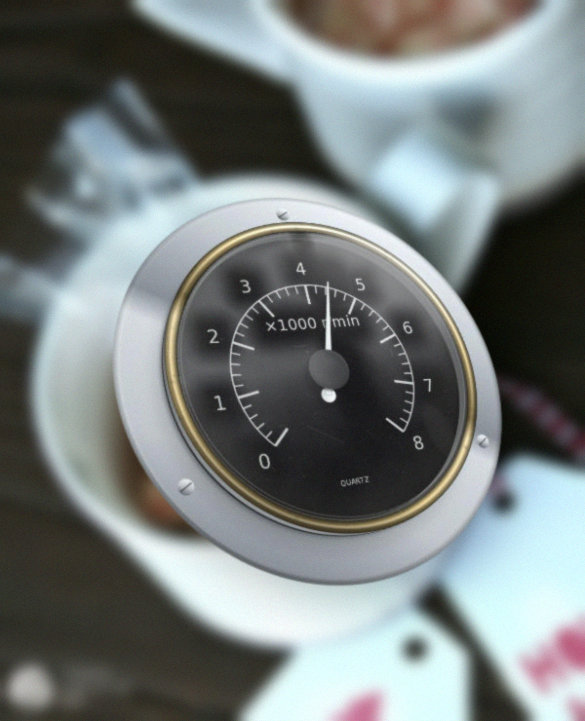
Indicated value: 4400 rpm
